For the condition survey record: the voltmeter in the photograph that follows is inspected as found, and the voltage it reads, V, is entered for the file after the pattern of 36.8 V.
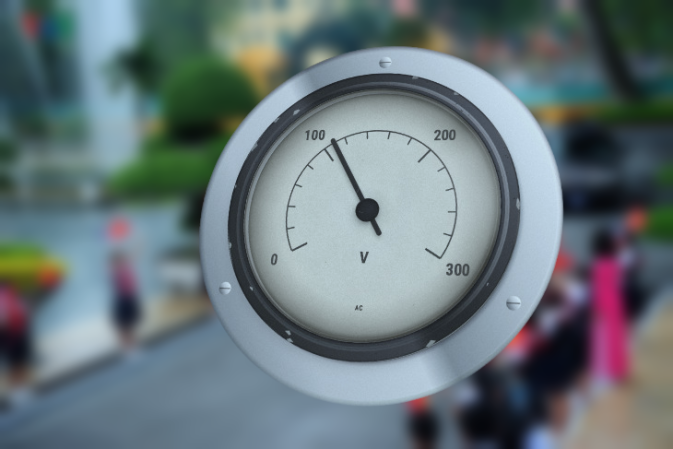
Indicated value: 110 V
